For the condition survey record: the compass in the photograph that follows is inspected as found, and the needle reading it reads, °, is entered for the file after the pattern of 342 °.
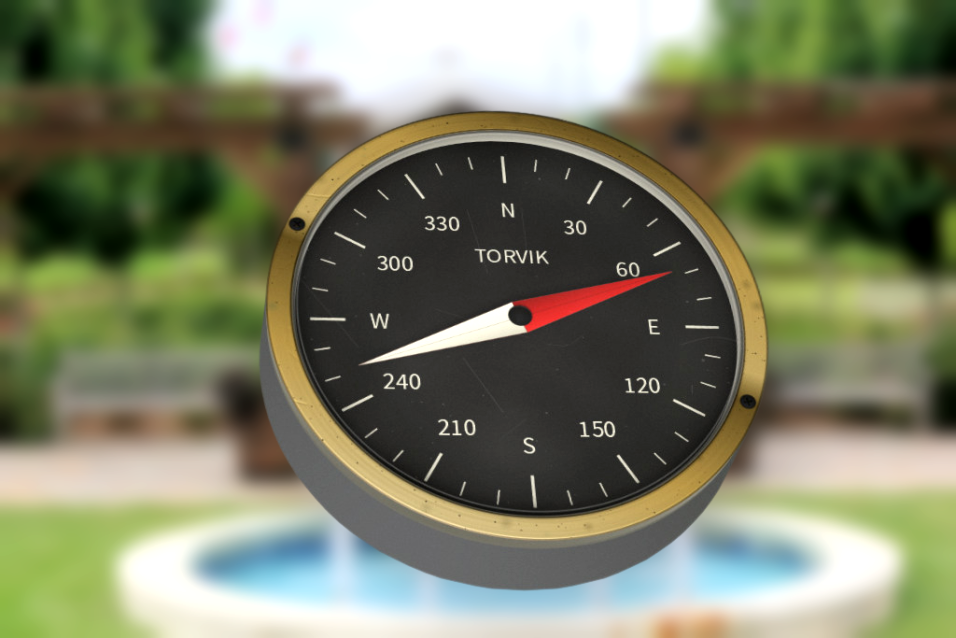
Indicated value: 70 °
